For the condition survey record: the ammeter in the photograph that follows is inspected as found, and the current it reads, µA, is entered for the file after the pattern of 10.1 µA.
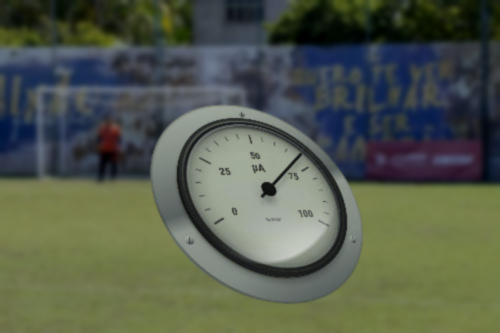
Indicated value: 70 µA
